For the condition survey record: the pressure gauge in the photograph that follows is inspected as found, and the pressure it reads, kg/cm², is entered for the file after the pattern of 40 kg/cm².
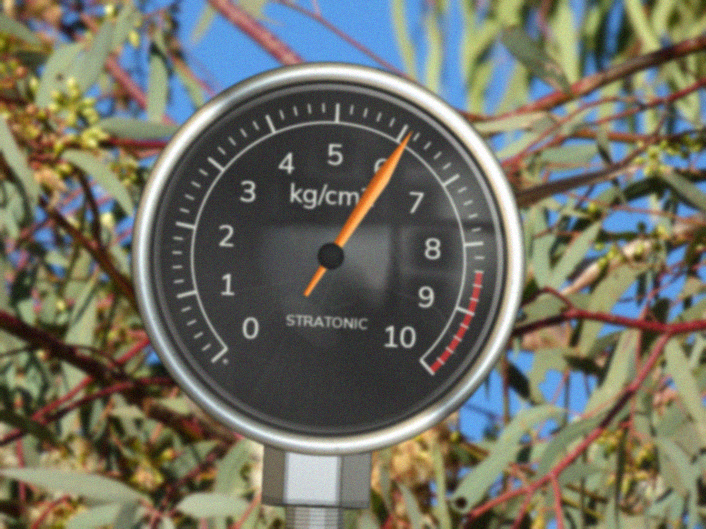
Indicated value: 6.1 kg/cm²
